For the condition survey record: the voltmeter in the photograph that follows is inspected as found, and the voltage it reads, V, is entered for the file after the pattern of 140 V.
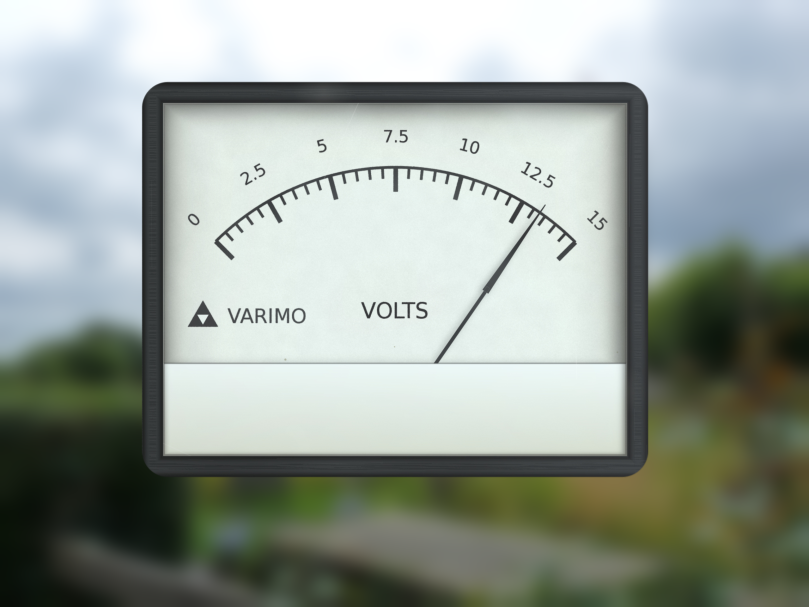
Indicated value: 13.25 V
